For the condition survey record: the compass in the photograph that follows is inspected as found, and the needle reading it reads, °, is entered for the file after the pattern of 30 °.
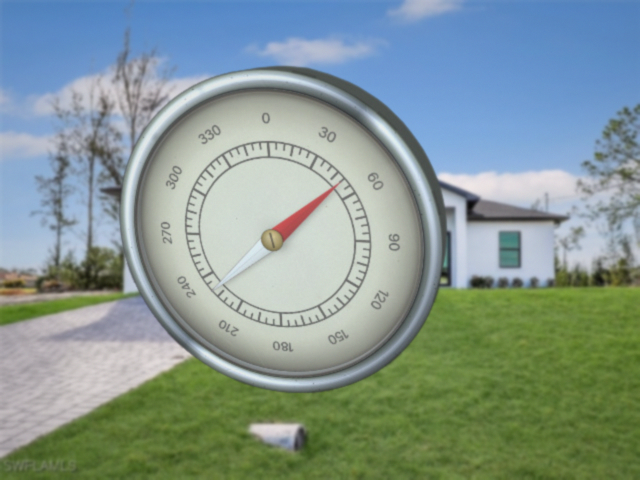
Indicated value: 50 °
